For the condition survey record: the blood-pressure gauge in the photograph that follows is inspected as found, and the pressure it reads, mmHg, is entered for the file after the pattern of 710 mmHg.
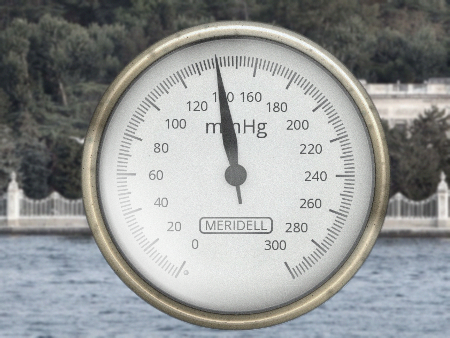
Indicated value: 140 mmHg
